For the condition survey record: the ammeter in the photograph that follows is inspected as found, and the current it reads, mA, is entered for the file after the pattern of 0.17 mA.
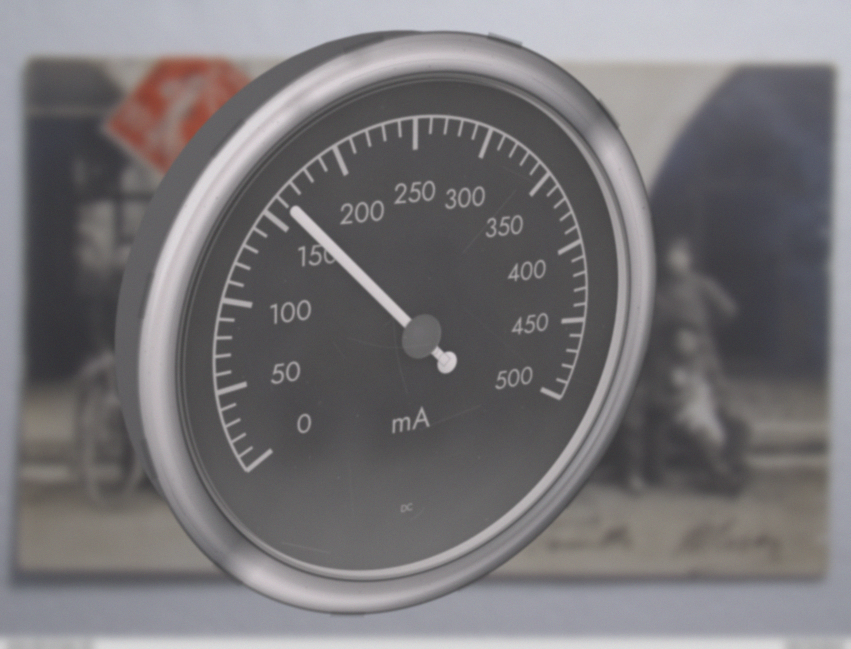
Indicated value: 160 mA
